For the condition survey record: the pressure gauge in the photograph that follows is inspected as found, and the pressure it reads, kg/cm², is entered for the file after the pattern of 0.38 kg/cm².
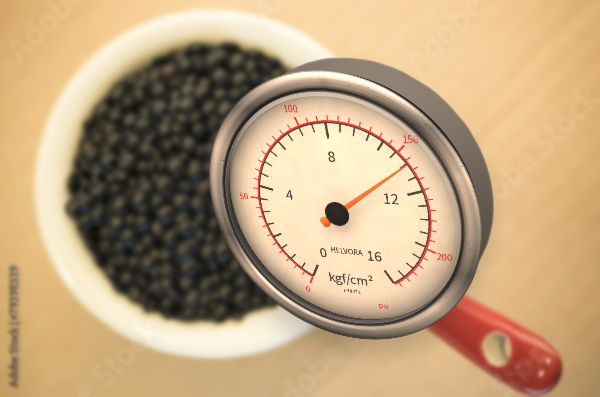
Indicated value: 11 kg/cm²
